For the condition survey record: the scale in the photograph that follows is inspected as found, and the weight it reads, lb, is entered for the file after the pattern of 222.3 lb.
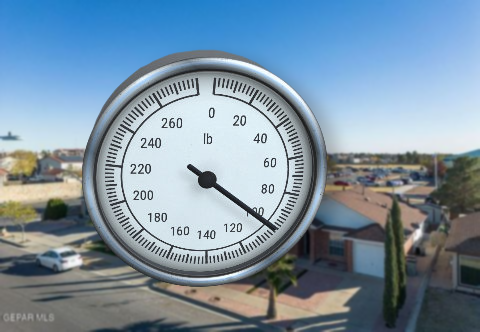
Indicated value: 100 lb
